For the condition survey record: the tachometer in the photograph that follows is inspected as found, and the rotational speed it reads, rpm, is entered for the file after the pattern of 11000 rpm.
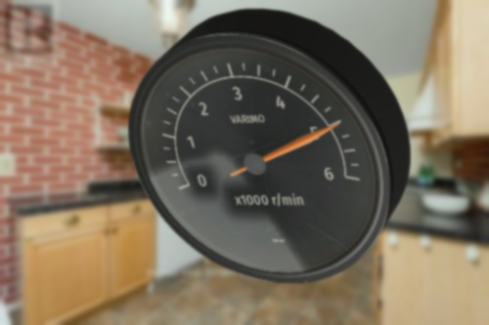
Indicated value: 5000 rpm
